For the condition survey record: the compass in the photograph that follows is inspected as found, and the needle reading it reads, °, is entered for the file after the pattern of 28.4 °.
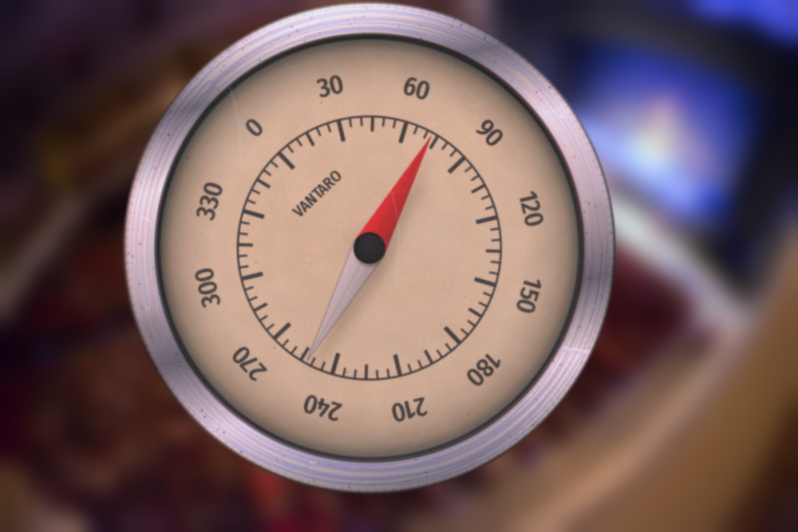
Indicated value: 72.5 °
